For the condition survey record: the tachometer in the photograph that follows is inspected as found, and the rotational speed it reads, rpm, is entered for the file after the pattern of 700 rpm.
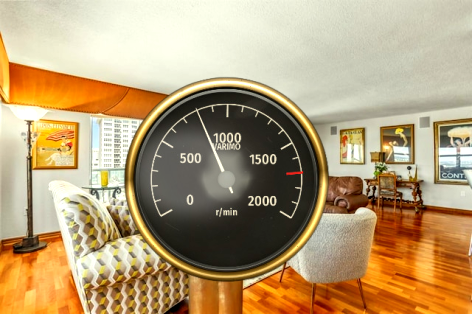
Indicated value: 800 rpm
